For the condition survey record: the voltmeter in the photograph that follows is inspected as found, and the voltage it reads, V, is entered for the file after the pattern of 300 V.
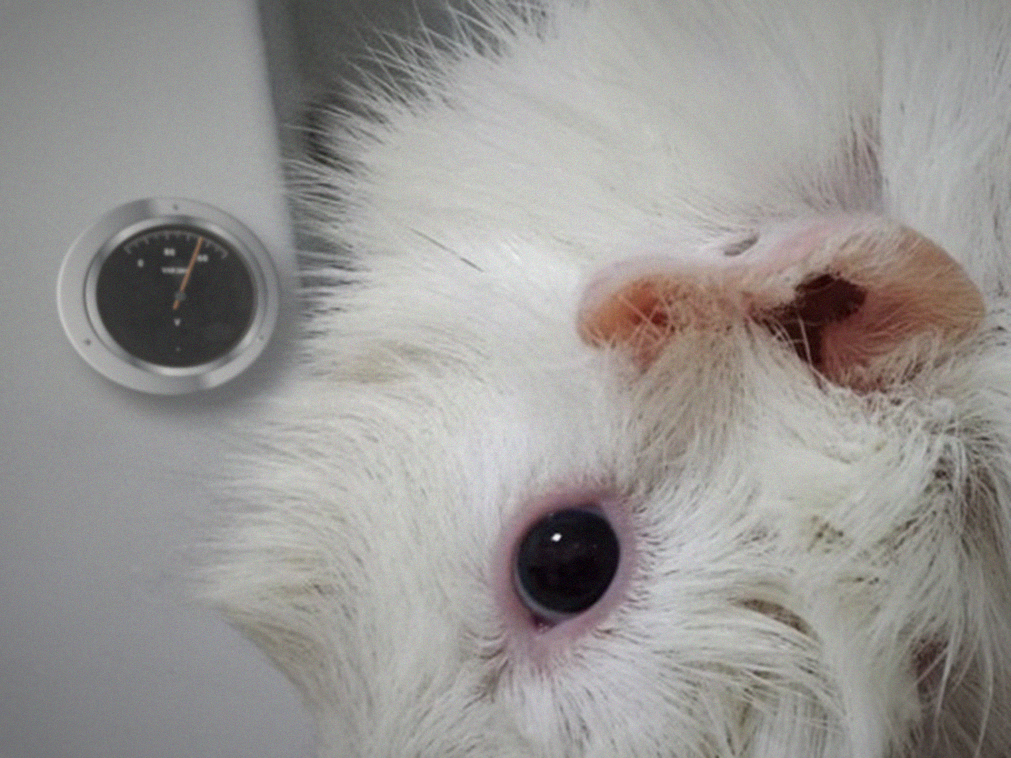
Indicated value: 140 V
